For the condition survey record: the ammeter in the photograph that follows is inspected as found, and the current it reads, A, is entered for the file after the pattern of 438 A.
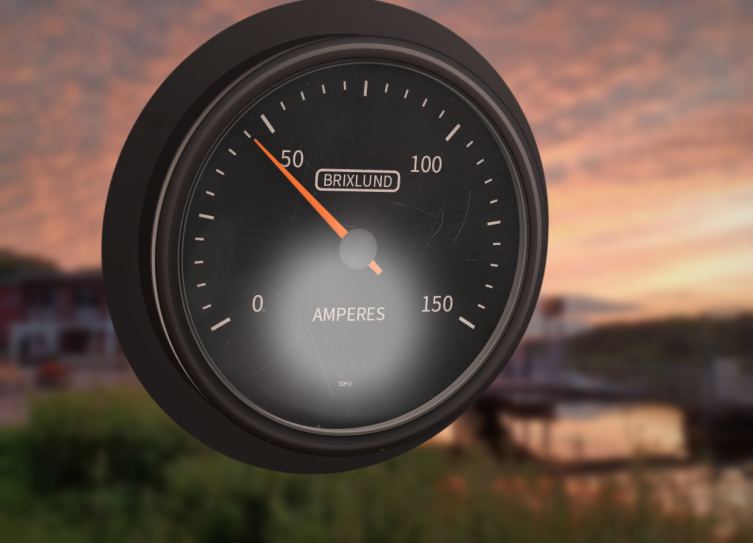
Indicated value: 45 A
